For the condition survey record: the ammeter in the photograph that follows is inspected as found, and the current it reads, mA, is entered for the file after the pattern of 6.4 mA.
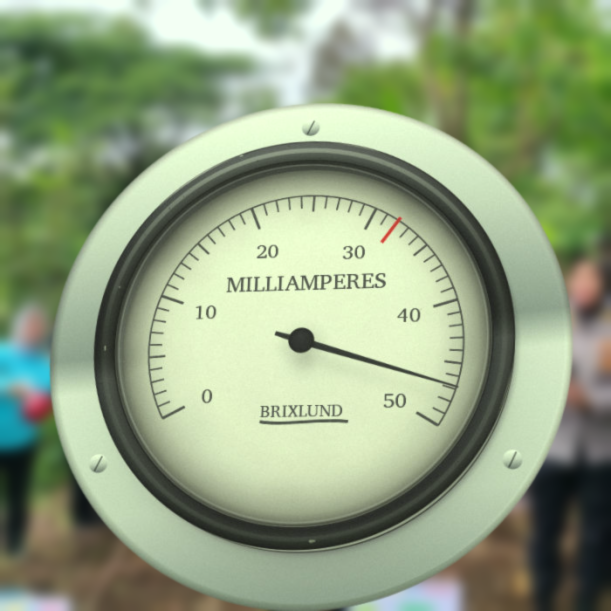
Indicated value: 47 mA
